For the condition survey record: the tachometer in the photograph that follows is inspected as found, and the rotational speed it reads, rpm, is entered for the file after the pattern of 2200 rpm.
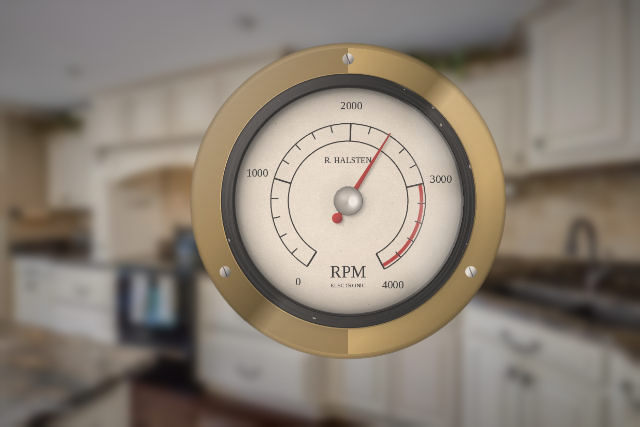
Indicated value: 2400 rpm
